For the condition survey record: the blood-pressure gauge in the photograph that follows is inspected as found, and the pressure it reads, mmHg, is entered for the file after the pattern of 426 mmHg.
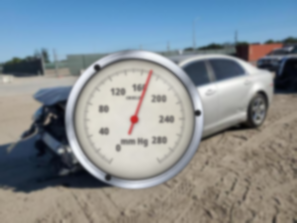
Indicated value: 170 mmHg
